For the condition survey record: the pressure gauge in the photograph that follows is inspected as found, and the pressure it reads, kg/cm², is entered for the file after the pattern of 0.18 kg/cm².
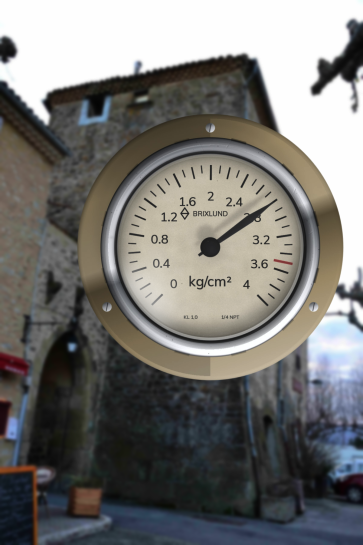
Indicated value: 2.8 kg/cm²
